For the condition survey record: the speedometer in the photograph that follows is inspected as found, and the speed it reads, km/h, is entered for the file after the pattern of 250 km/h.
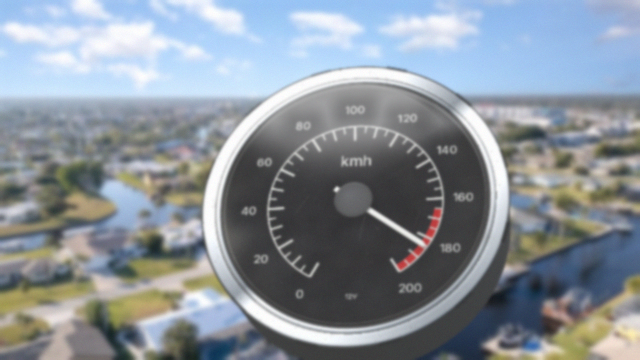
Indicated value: 185 km/h
